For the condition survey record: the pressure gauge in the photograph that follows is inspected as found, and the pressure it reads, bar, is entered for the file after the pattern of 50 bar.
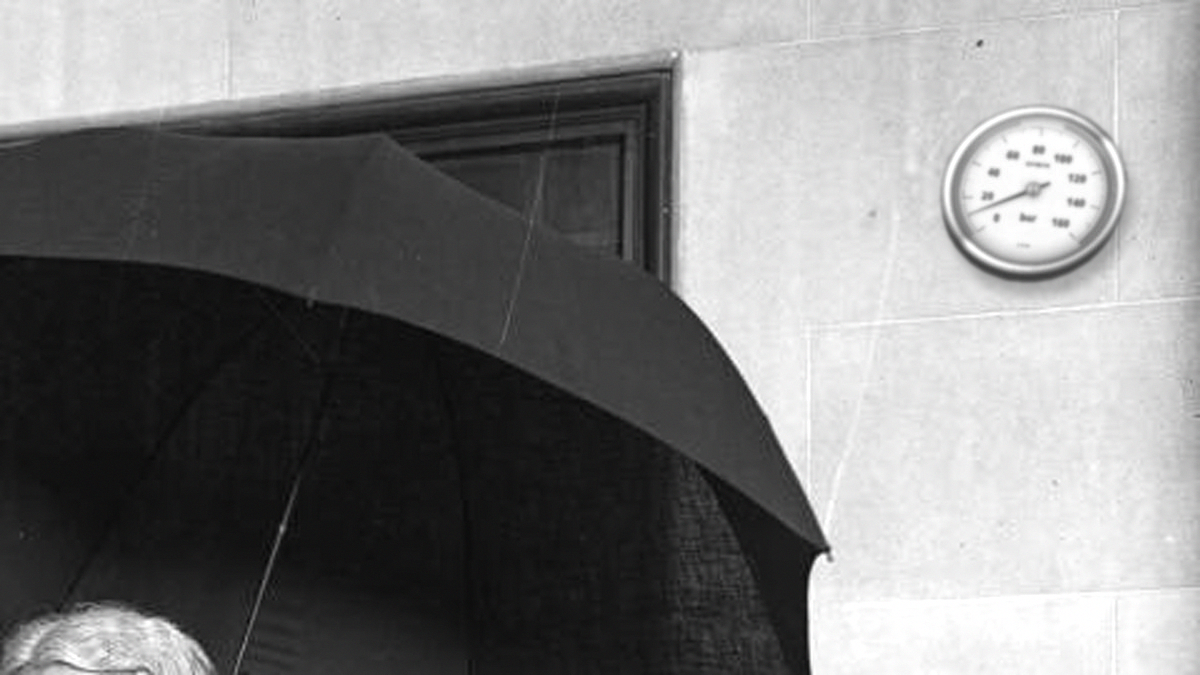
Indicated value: 10 bar
